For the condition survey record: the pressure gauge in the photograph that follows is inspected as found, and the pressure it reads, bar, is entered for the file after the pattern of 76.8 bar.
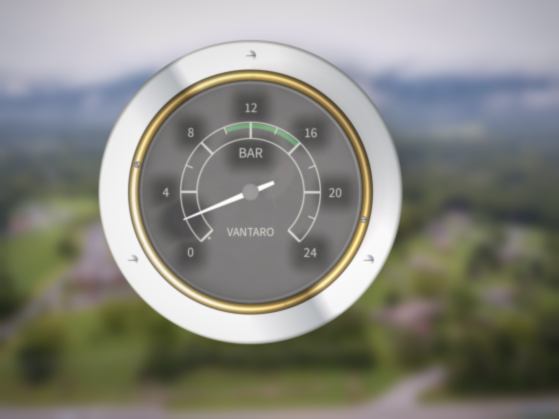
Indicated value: 2 bar
